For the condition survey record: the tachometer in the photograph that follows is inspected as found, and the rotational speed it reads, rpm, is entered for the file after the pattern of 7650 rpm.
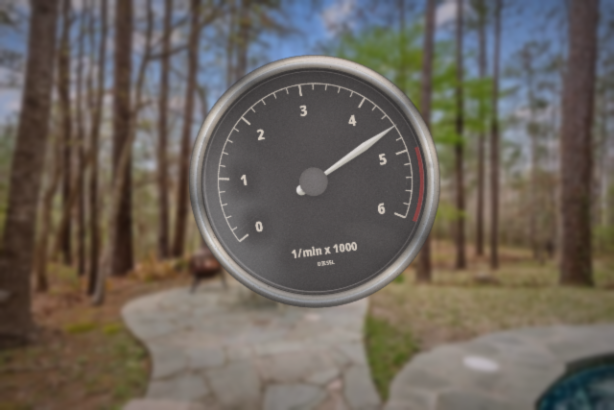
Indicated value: 4600 rpm
